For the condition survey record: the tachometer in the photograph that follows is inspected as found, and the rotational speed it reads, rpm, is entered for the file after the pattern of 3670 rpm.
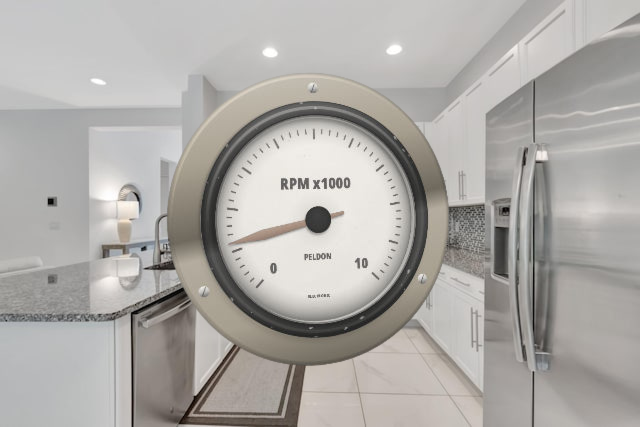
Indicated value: 1200 rpm
